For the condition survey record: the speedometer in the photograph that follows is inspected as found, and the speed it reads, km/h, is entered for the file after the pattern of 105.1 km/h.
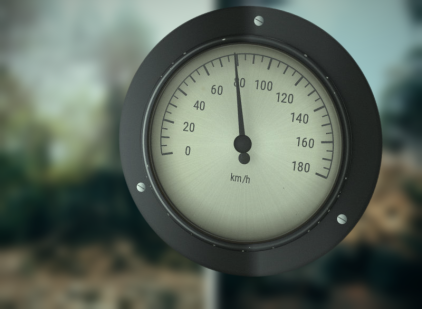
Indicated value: 80 km/h
